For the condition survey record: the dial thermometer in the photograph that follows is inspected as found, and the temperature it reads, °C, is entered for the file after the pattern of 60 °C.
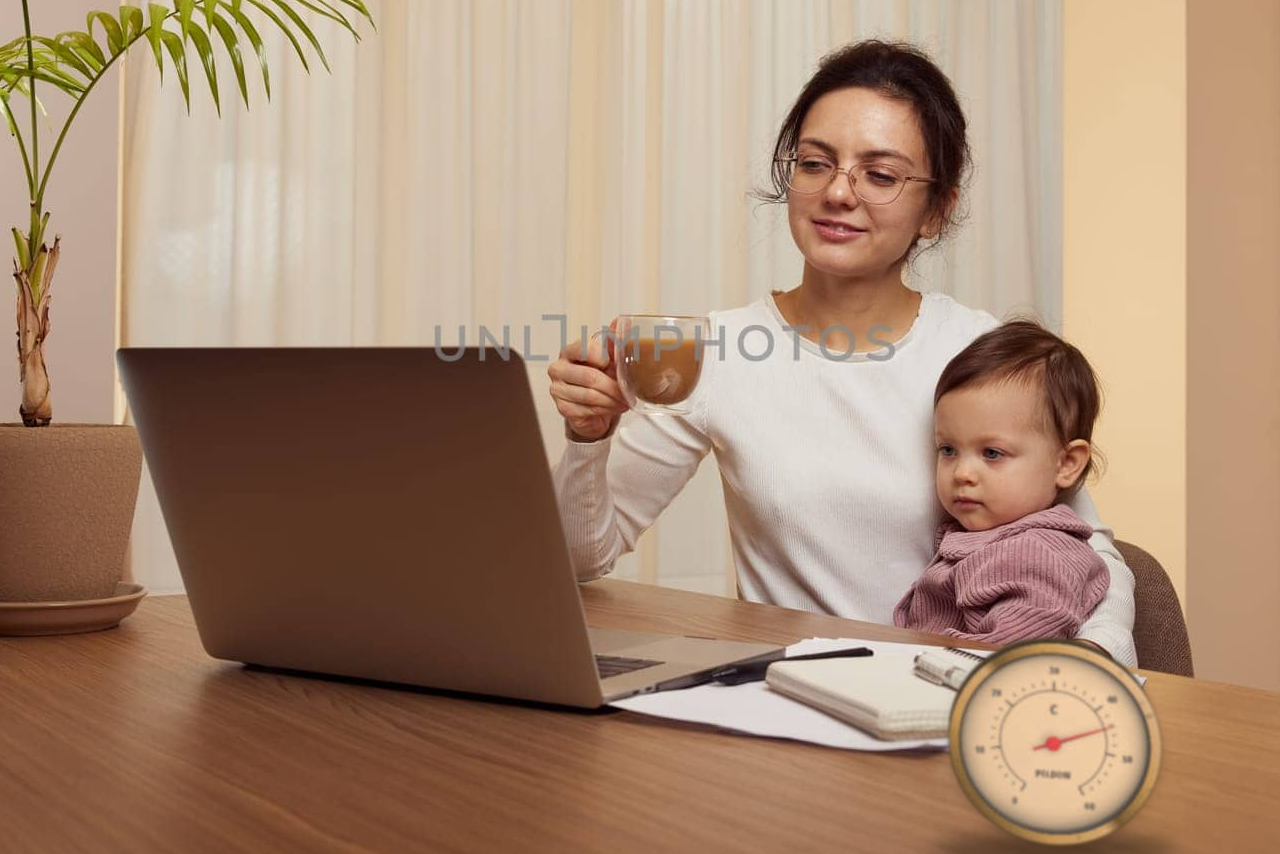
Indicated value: 44 °C
